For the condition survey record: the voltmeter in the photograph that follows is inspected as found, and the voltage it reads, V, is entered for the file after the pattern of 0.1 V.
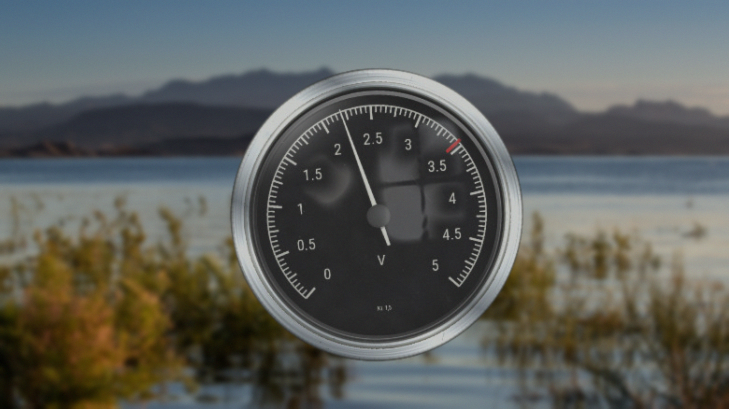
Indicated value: 2.2 V
